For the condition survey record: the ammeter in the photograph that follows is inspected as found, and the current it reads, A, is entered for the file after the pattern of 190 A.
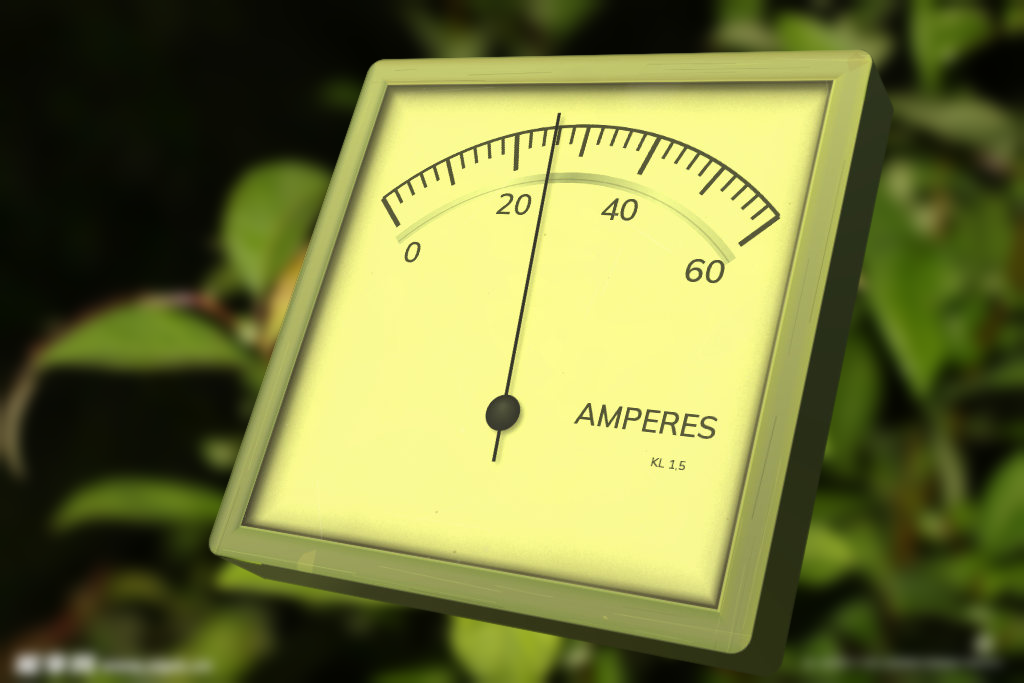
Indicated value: 26 A
